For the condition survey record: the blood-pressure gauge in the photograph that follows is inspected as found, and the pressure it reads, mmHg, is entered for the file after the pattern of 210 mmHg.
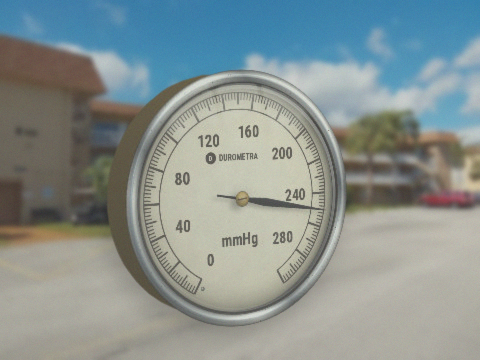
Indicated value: 250 mmHg
